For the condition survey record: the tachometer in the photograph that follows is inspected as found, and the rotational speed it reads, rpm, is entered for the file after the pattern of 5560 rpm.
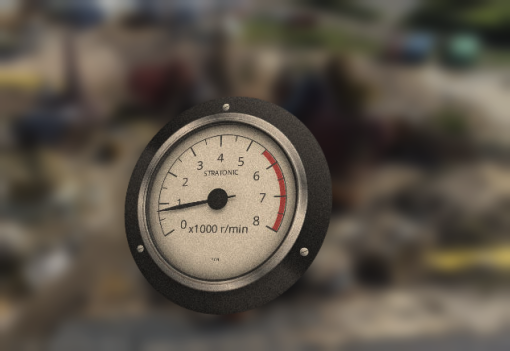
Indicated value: 750 rpm
